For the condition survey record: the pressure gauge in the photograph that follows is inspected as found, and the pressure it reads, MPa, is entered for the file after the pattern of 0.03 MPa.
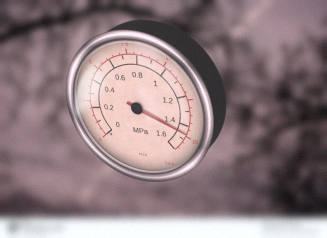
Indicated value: 1.45 MPa
